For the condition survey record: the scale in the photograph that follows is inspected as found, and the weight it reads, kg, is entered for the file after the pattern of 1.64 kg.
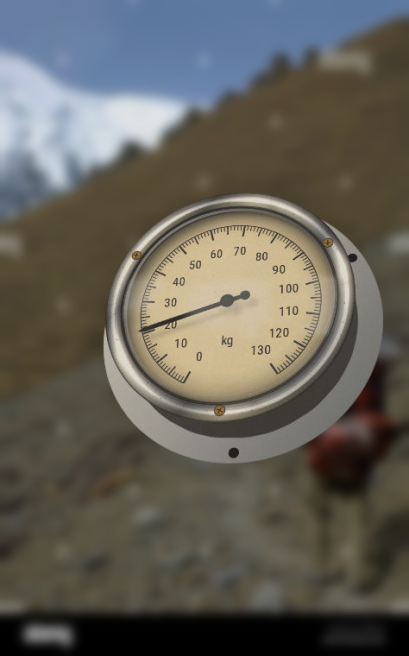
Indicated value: 20 kg
